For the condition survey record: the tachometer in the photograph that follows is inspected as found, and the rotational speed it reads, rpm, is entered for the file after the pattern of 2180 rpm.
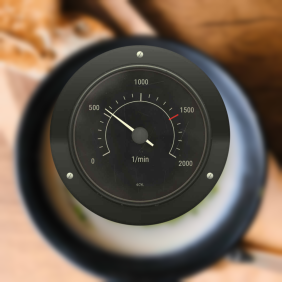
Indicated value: 550 rpm
